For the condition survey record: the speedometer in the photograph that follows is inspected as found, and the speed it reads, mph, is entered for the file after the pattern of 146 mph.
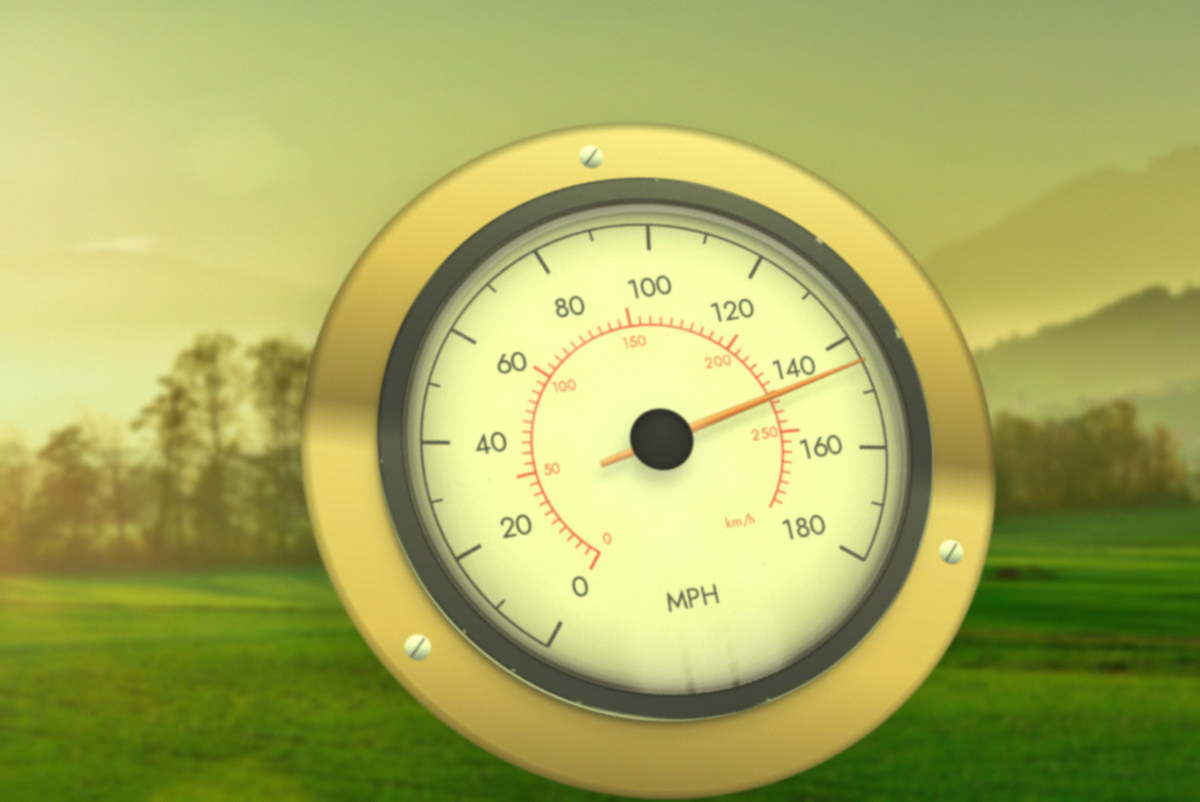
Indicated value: 145 mph
